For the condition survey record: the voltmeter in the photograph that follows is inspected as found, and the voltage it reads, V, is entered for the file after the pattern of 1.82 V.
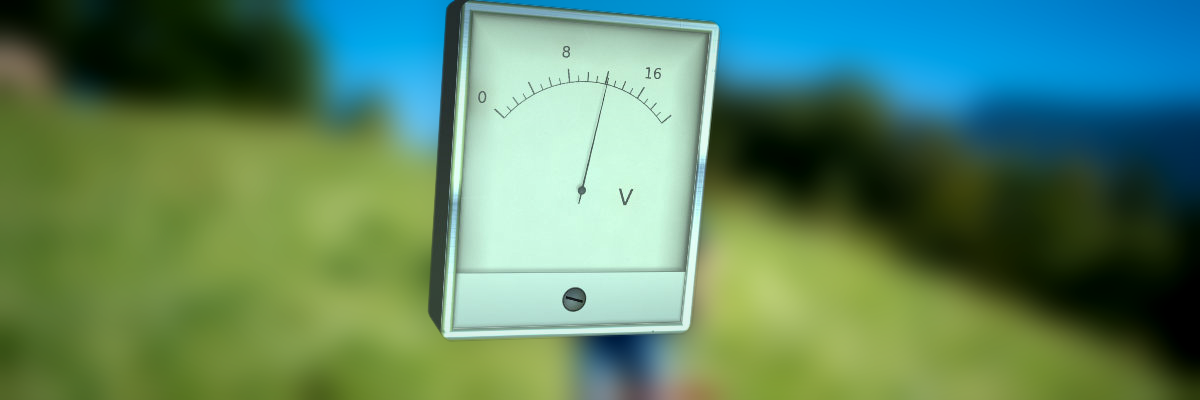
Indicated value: 12 V
